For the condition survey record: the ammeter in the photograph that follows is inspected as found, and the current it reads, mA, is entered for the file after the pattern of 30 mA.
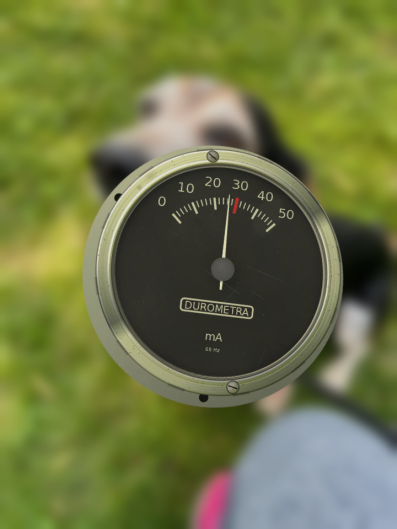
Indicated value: 26 mA
